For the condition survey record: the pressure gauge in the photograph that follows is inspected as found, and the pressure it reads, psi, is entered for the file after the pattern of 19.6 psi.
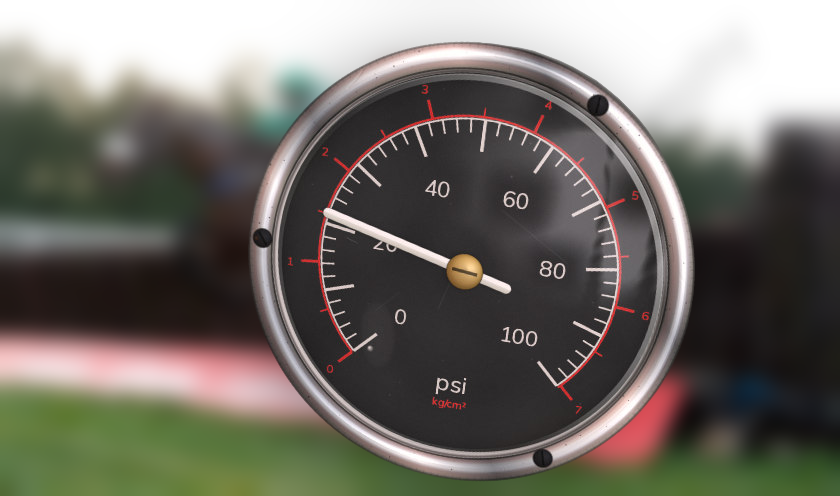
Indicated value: 22 psi
